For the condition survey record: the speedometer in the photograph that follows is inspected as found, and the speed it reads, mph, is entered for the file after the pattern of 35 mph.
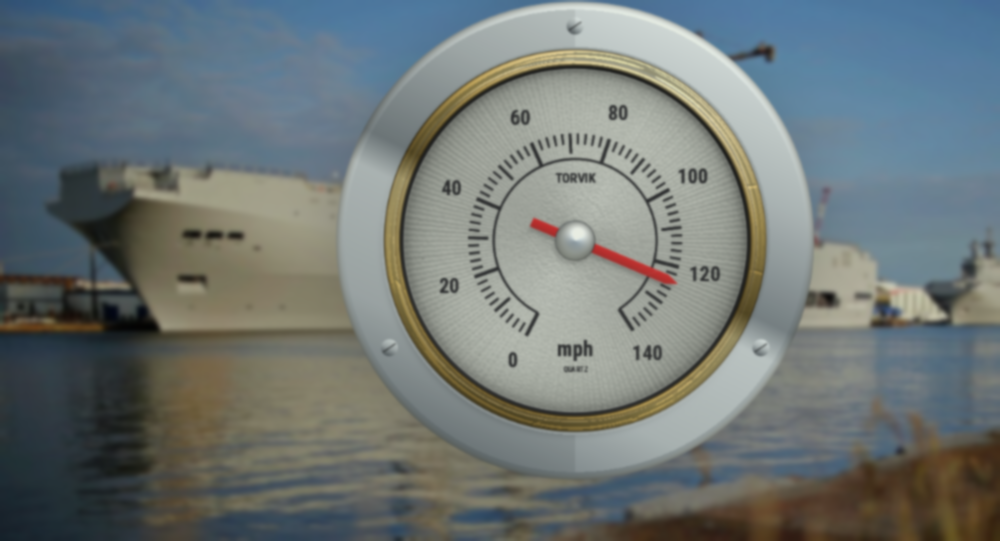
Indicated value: 124 mph
